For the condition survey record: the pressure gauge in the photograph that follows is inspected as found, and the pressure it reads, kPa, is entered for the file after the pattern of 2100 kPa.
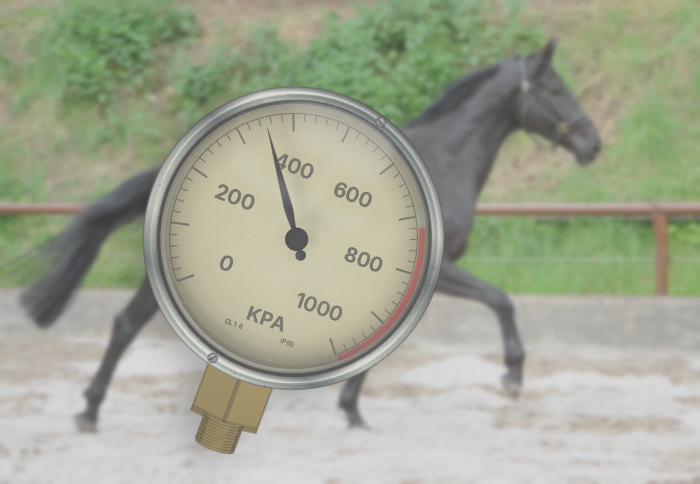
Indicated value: 350 kPa
